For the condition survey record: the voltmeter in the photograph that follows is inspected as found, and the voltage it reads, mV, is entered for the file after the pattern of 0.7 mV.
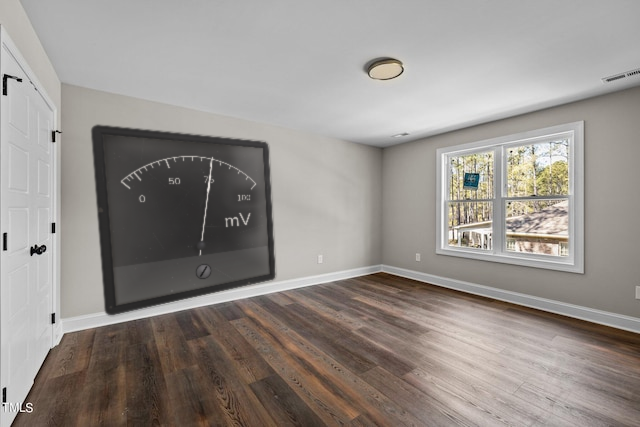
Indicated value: 75 mV
